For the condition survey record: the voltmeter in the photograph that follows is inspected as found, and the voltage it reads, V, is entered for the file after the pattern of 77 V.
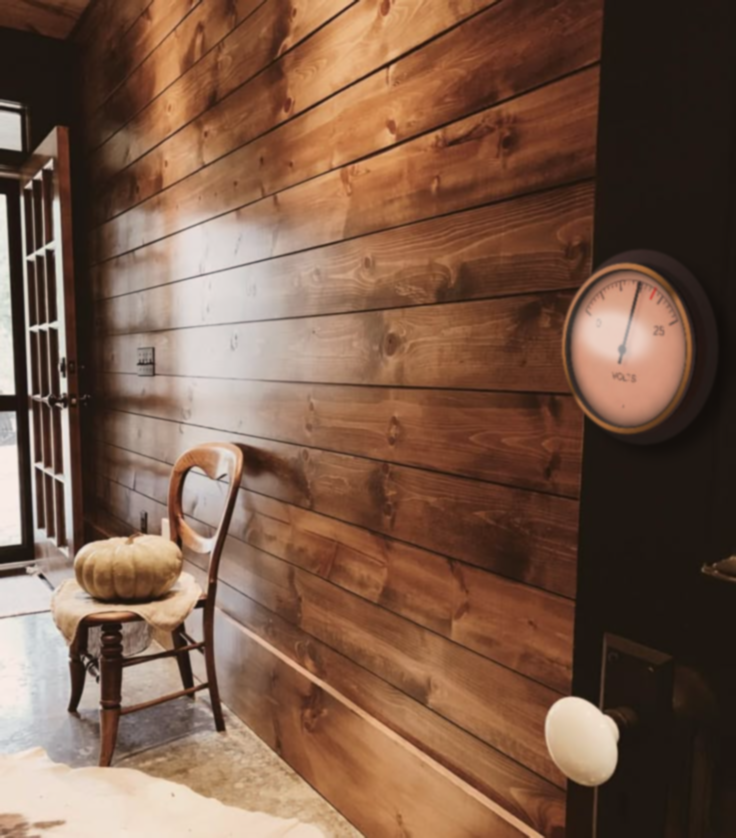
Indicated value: 15 V
